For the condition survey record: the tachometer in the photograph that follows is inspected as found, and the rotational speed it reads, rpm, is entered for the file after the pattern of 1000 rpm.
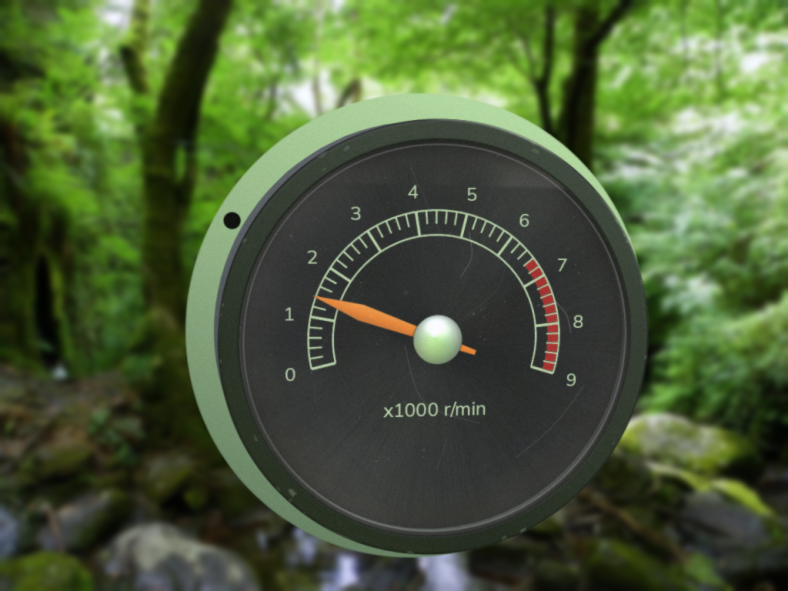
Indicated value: 1400 rpm
